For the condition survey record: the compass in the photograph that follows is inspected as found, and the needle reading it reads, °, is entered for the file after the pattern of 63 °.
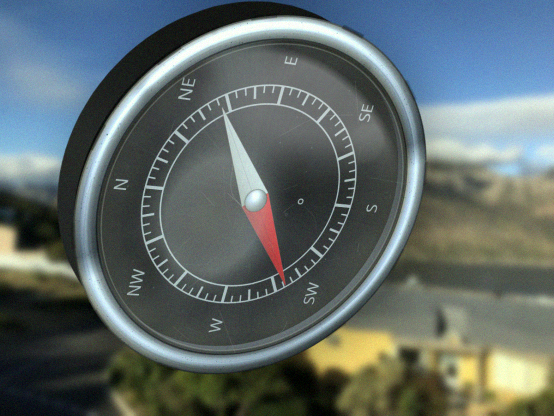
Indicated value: 235 °
